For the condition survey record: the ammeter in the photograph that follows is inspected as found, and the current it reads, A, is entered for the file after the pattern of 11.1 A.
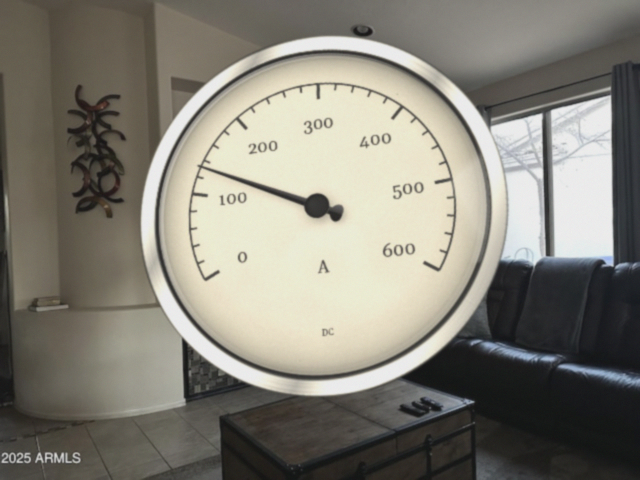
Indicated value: 130 A
